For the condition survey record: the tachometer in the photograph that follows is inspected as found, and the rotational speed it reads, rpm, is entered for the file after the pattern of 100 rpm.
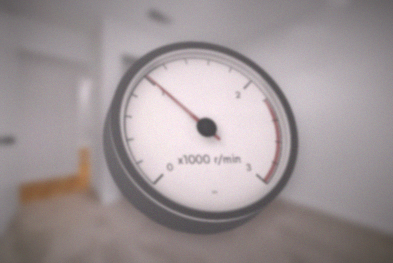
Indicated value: 1000 rpm
